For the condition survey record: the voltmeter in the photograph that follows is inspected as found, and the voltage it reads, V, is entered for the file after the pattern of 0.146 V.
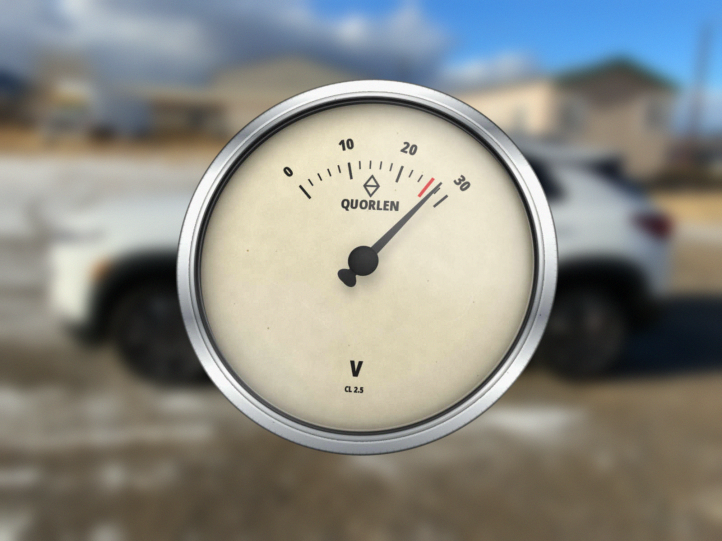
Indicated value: 28 V
